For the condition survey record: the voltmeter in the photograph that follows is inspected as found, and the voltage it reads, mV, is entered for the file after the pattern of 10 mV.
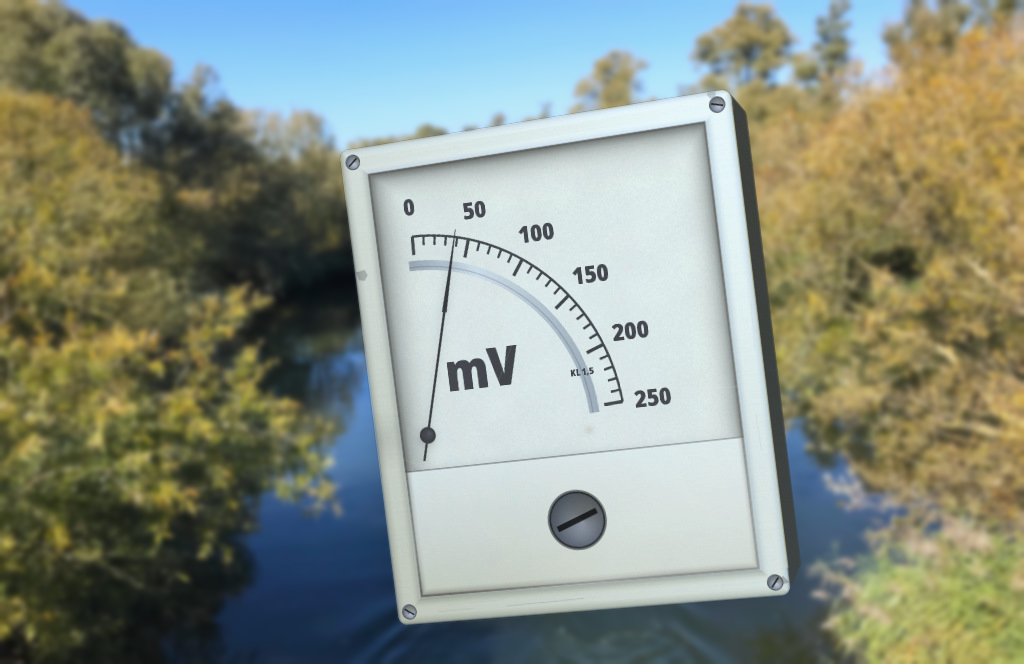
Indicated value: 40 mV
